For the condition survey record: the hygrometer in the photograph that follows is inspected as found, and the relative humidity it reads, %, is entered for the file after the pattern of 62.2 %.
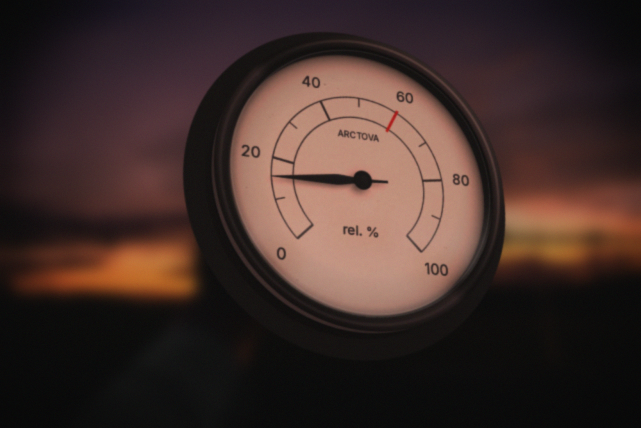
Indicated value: 15 %
